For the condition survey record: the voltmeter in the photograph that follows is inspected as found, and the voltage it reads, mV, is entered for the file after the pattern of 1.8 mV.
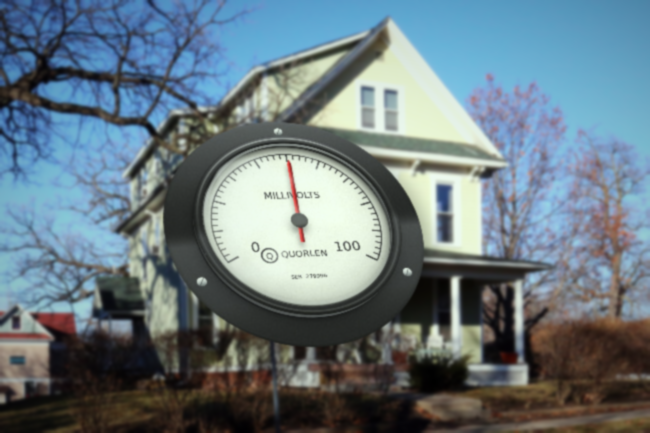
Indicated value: 50 mV
